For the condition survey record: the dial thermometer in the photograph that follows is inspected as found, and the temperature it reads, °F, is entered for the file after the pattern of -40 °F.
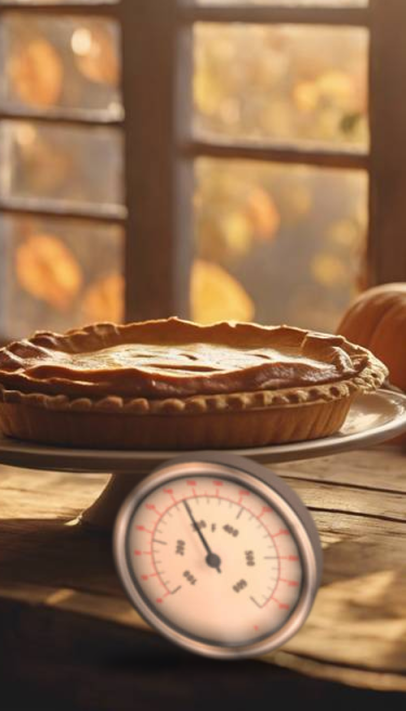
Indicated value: 300 °F
